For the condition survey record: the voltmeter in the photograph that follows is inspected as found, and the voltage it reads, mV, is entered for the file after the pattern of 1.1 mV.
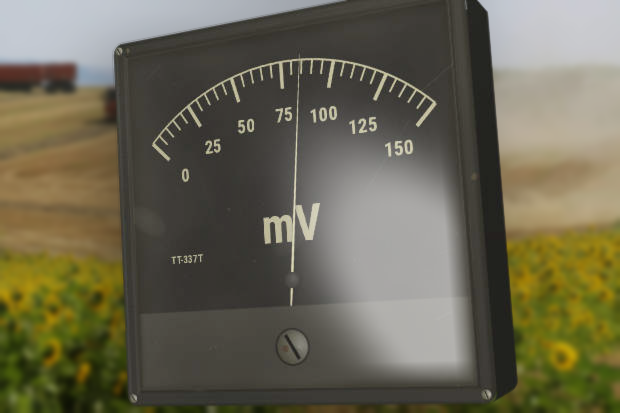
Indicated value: 85 mV
